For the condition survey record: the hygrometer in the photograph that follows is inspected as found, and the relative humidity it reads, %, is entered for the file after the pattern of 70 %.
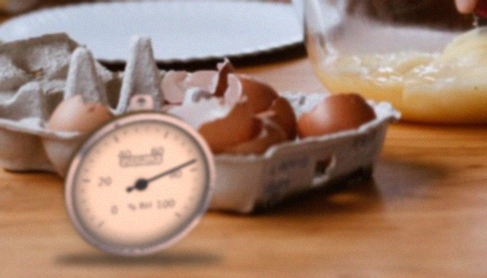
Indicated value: 76 %
